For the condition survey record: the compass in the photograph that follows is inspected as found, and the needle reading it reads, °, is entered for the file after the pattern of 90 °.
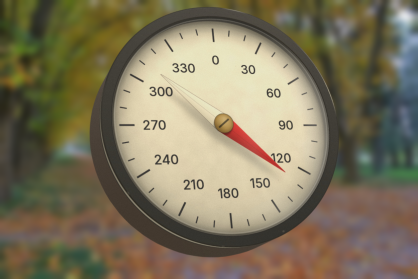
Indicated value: 130 °
